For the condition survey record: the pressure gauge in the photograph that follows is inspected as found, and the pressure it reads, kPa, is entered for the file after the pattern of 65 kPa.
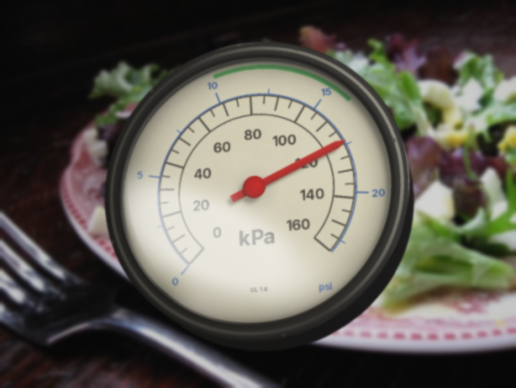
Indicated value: 120 kPa
